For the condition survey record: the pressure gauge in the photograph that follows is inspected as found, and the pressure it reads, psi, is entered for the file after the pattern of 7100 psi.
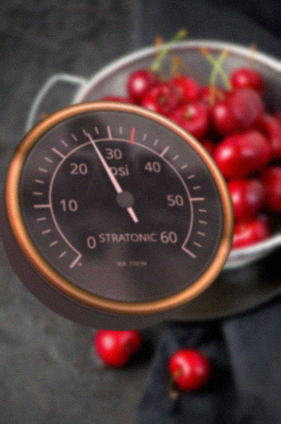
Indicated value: 26 psi
